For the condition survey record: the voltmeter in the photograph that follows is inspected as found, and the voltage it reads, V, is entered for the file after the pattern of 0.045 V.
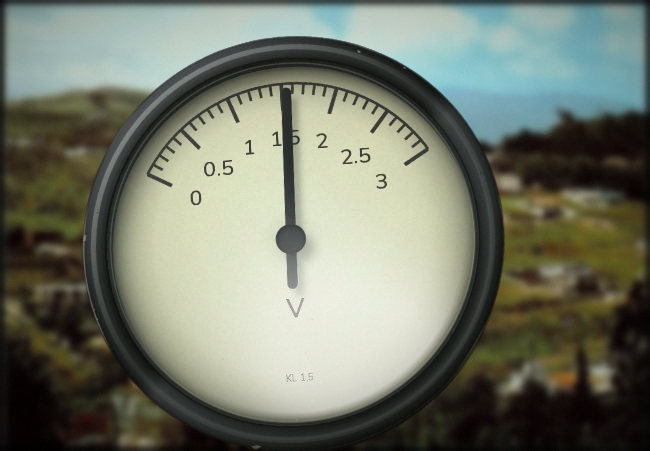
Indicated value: 1.55 V
